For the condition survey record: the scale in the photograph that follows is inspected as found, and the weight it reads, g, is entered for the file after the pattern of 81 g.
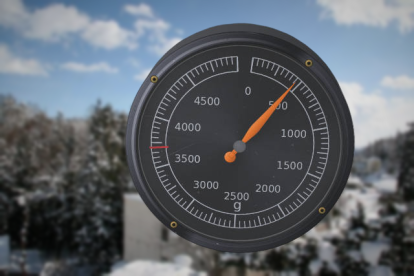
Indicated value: 450 g
